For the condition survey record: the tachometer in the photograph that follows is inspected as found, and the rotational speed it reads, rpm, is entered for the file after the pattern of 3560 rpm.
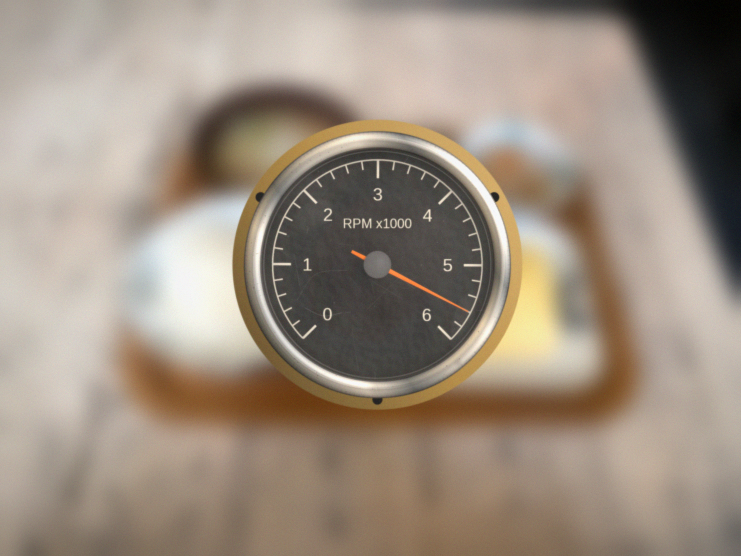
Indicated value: 5600 rpm
